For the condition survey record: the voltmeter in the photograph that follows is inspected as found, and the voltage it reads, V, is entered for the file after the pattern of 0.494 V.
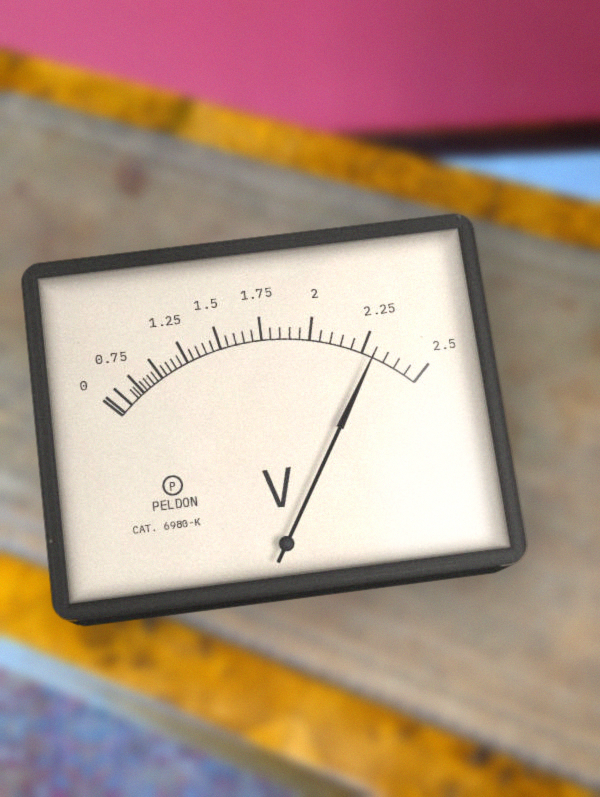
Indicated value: 2.3 V
